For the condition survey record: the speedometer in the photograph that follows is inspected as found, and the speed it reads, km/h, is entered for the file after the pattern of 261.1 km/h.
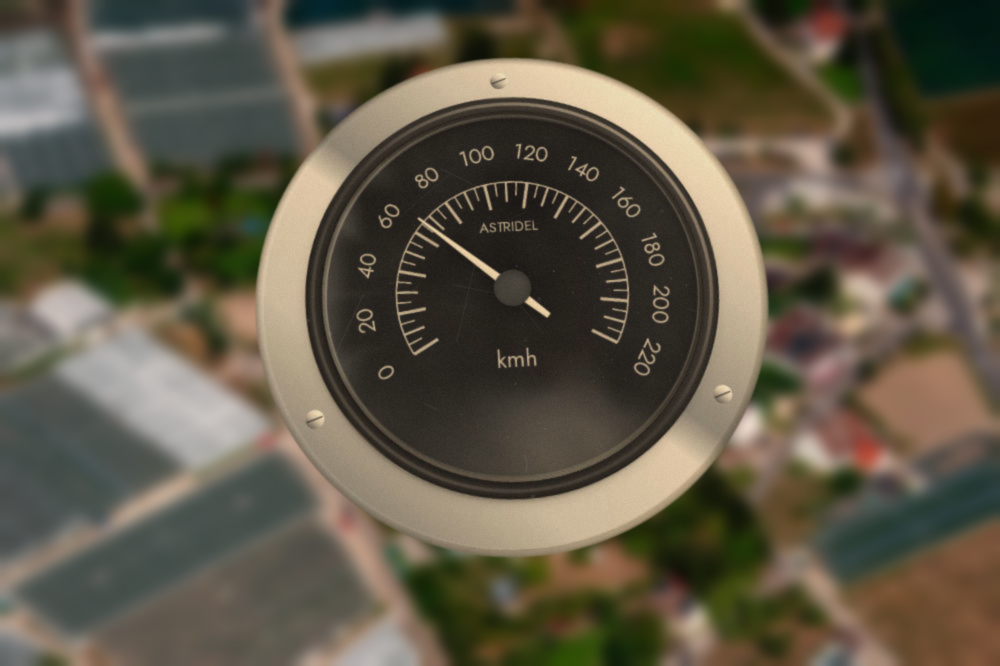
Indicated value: 65 km/h
